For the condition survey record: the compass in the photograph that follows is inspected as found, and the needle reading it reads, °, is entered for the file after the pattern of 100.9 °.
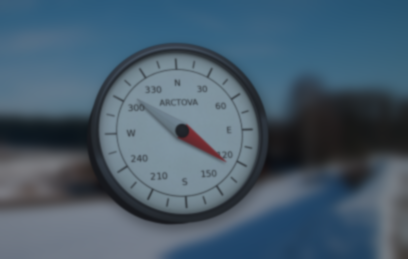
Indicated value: 127.5 °
